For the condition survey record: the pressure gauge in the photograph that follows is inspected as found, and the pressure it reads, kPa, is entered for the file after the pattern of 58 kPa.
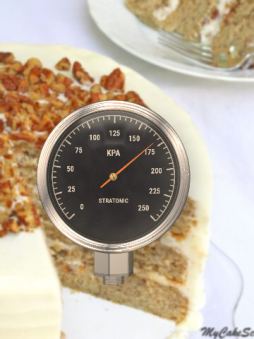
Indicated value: 170 kPa
